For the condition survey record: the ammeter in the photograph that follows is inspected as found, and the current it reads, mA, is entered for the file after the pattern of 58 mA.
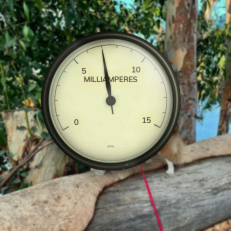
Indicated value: 7 mA
